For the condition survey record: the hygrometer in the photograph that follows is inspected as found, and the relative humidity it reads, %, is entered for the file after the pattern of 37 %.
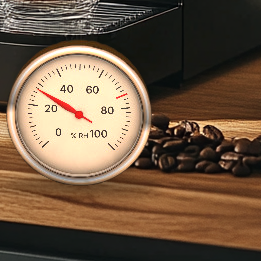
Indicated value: 28 %
